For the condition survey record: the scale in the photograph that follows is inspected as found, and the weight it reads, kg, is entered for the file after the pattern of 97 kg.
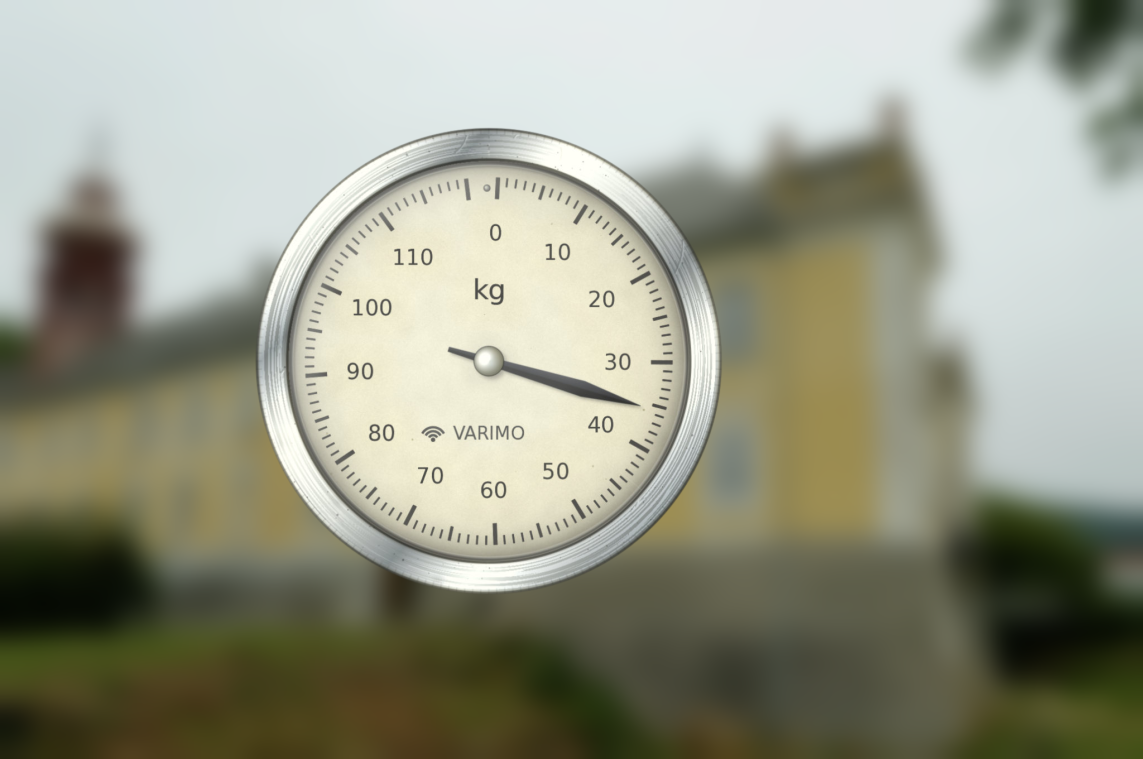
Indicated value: 35.5 kg
